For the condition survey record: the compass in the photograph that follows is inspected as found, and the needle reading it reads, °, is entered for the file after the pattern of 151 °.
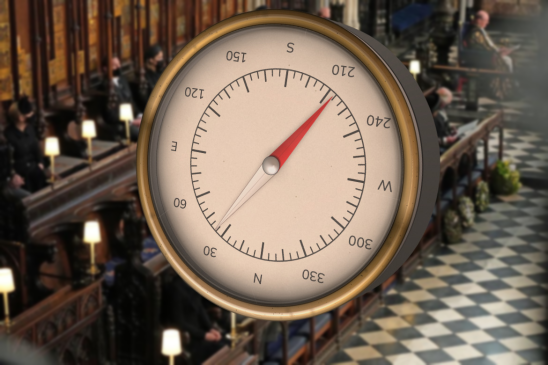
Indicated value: 215 °
